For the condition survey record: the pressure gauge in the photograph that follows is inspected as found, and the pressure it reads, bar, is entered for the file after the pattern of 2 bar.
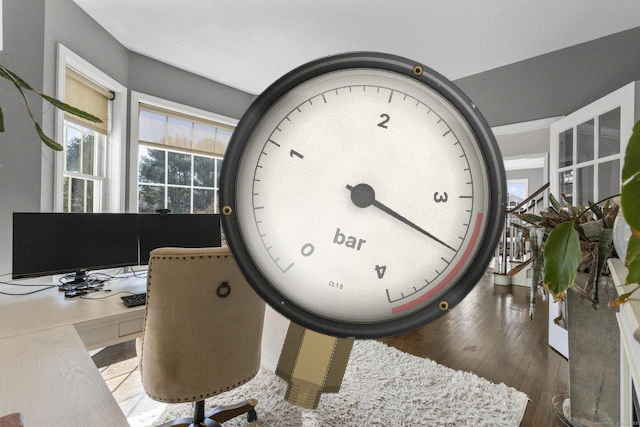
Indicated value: 3.4 bar
